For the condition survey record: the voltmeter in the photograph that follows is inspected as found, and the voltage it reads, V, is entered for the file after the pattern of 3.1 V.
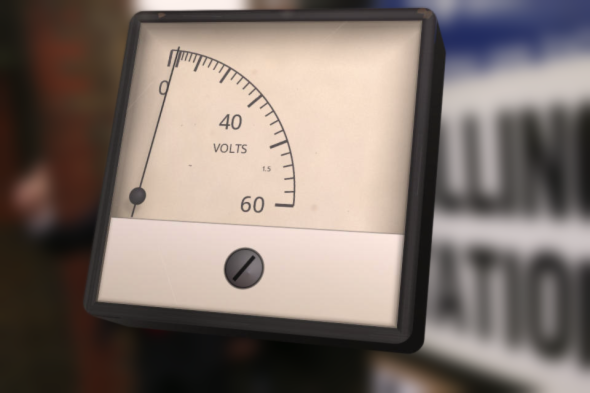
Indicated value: 10 V
